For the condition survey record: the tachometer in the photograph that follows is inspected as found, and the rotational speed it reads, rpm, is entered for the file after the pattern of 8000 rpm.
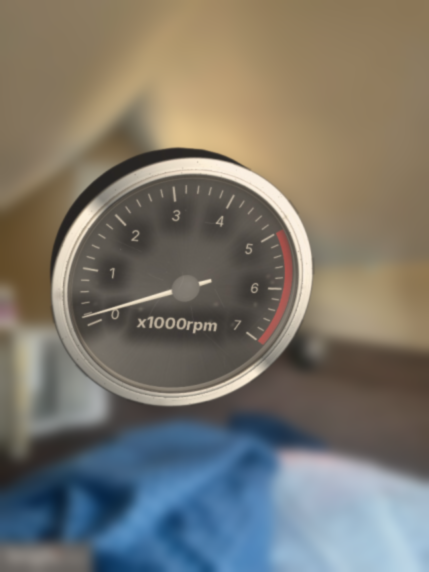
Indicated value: 200 rpm
